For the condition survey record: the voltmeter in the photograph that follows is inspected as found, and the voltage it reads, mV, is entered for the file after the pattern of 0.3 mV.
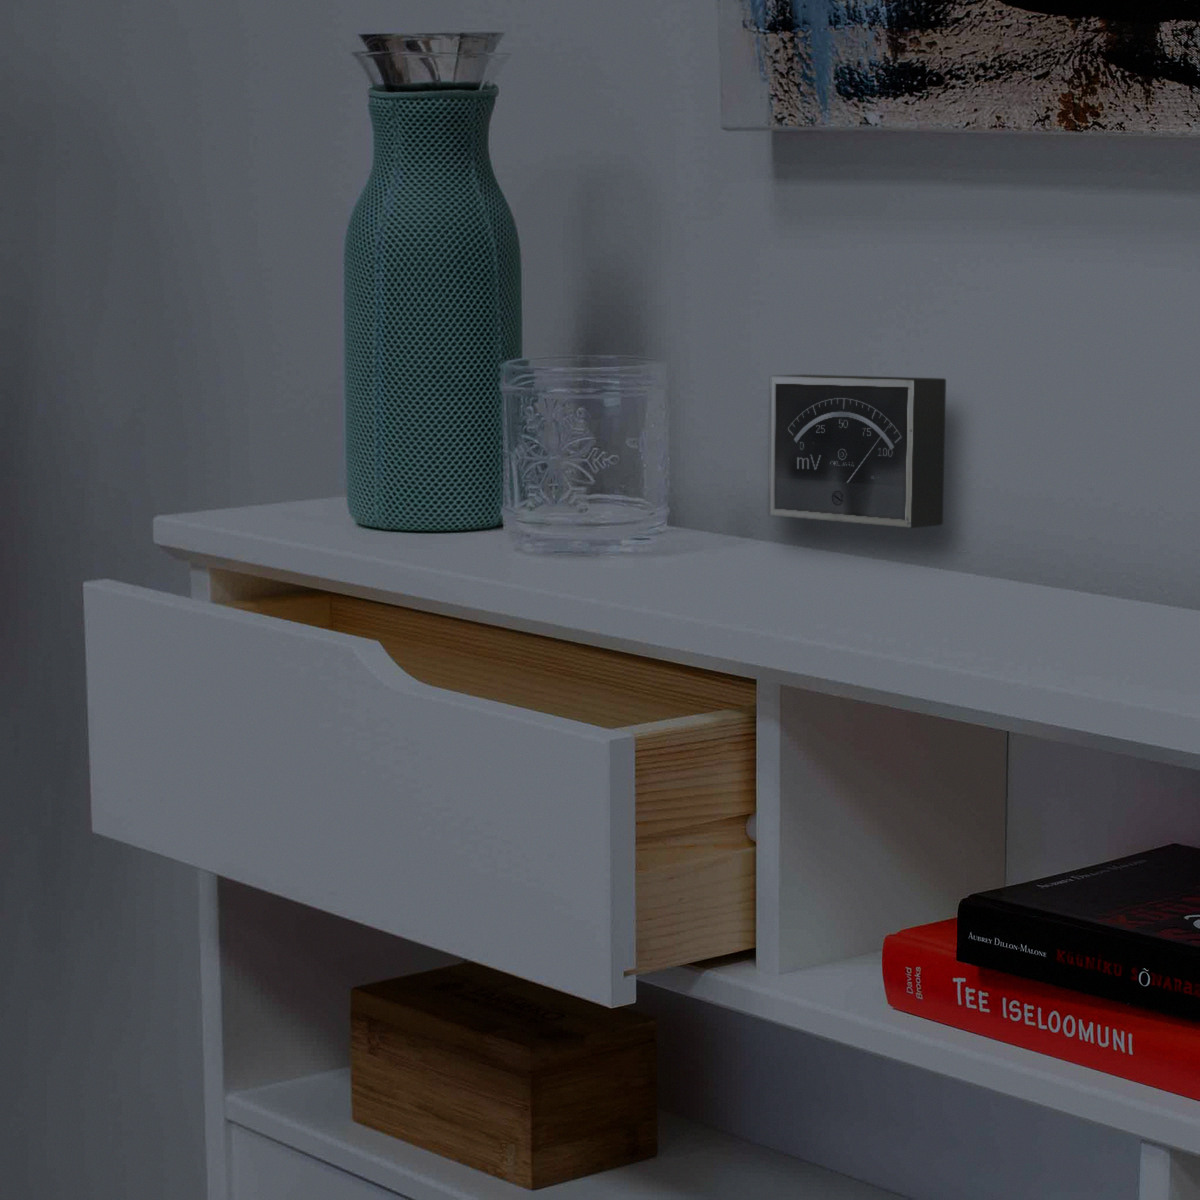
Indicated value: 90 mV
